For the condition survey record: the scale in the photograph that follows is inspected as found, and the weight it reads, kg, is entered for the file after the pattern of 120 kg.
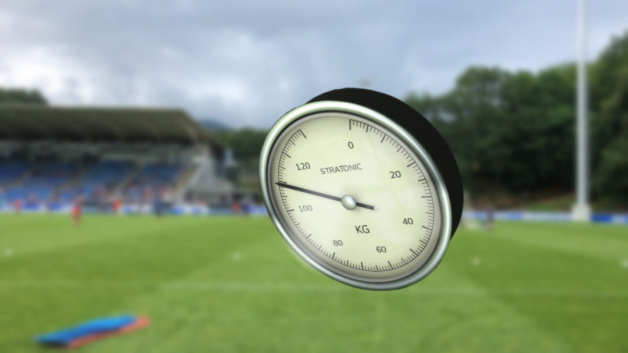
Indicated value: 110 kg
